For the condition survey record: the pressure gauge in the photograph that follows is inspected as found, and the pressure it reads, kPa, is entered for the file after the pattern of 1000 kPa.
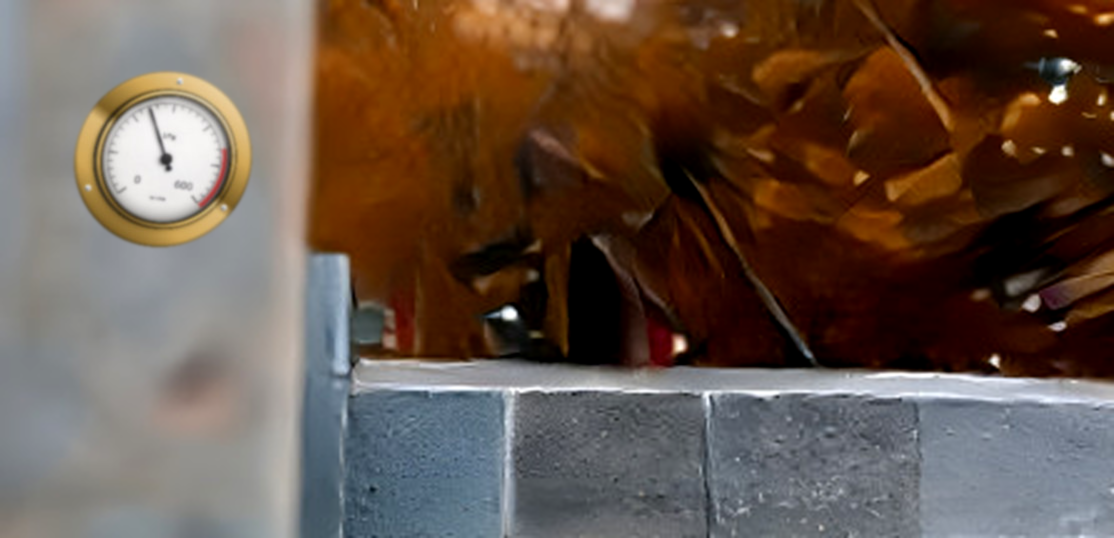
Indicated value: 240 kPa
